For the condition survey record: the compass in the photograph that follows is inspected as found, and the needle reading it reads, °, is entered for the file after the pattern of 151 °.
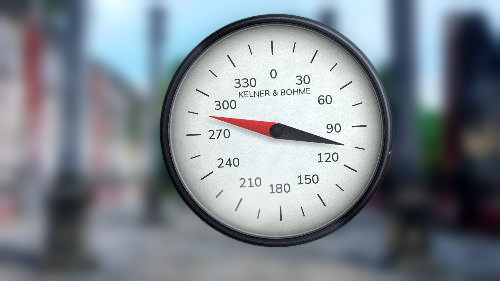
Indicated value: 285 °
